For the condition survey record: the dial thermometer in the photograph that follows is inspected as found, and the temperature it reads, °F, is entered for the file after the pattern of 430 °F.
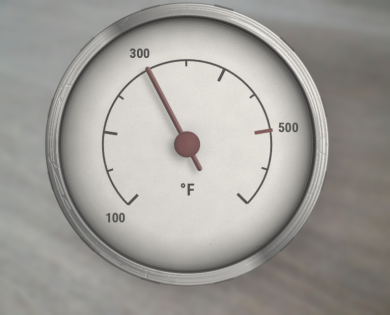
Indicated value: 300 °F
